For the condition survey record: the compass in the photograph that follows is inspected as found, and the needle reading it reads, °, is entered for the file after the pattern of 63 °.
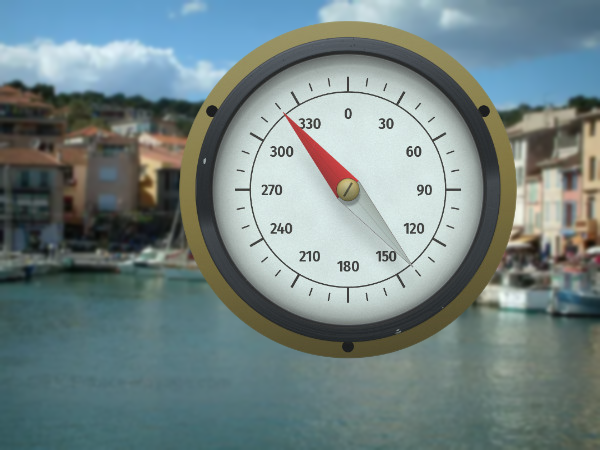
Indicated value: 320 °
